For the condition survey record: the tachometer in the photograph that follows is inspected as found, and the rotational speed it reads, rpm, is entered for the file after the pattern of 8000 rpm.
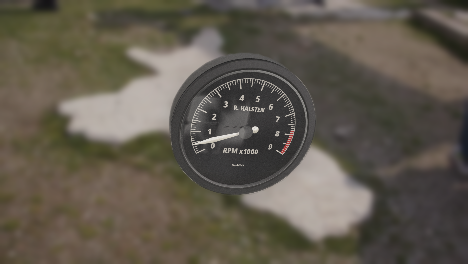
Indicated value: 500 rpm
